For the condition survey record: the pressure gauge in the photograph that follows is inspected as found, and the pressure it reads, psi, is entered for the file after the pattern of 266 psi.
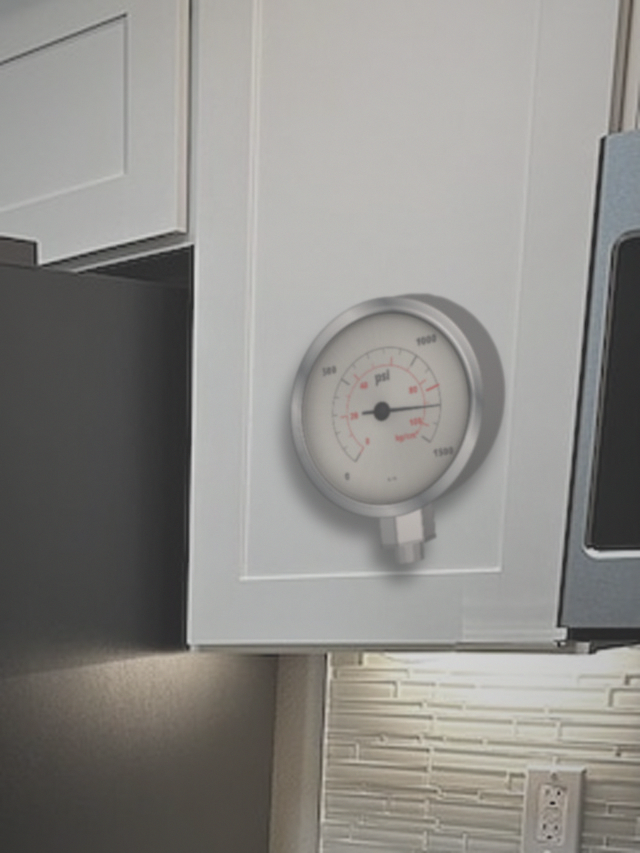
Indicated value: 1300 psi
